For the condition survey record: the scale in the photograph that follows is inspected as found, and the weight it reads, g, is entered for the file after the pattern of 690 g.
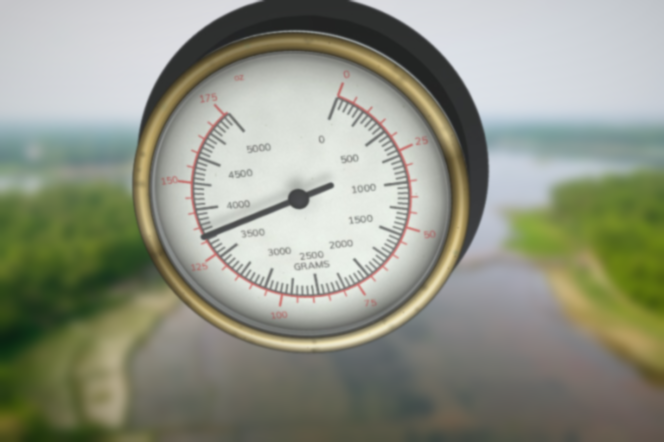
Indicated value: 3750 g
